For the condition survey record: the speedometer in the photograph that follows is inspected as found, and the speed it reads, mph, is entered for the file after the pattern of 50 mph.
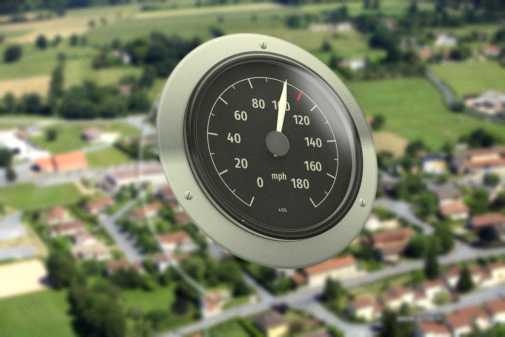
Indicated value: 100 mph
